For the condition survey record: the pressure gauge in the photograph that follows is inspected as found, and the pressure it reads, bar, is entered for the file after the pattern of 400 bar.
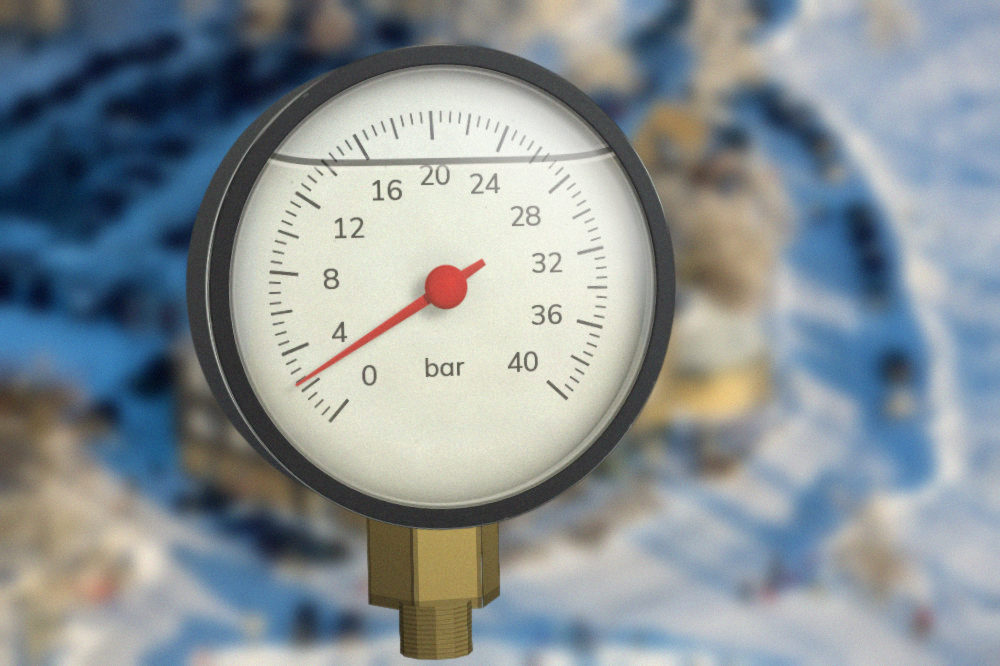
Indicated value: 2.5 bar
